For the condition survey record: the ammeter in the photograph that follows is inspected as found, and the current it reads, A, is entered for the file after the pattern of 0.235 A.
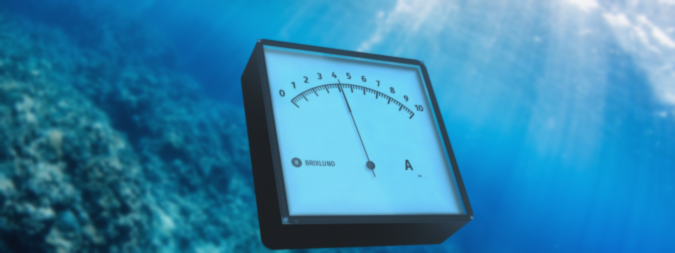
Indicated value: 4 A
